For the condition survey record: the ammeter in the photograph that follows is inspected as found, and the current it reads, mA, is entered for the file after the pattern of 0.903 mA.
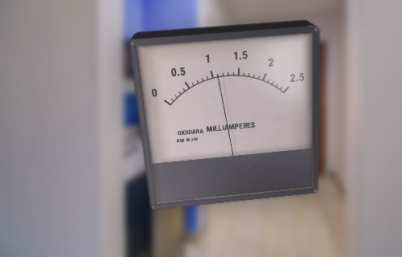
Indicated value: 1.1 mA
